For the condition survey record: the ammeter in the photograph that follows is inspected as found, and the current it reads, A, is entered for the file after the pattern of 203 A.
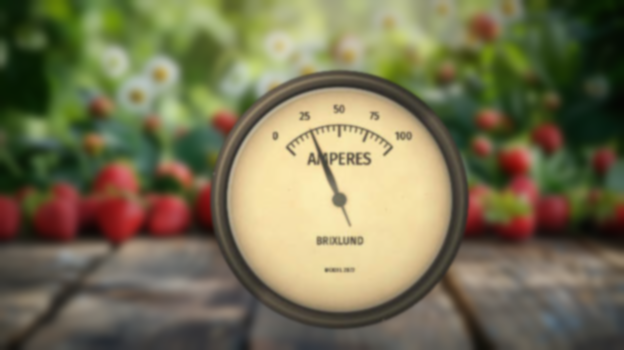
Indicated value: 25 A
